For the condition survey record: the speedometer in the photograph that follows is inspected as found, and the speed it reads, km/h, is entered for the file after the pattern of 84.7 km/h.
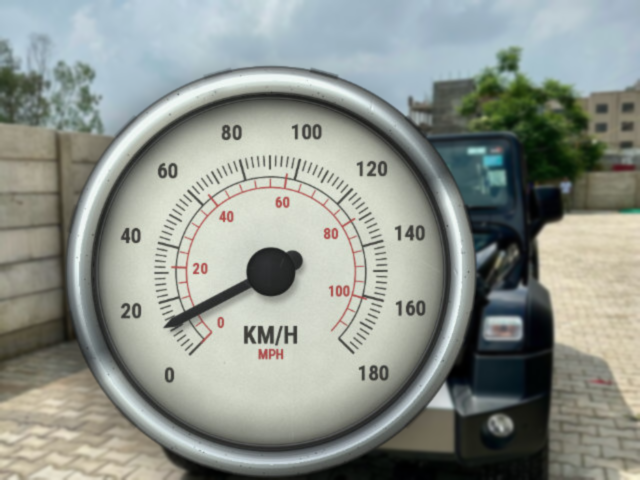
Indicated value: 12 km/h
